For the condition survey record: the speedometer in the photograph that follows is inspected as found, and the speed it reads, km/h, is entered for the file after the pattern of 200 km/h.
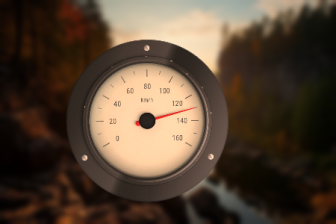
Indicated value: 130 km/h
